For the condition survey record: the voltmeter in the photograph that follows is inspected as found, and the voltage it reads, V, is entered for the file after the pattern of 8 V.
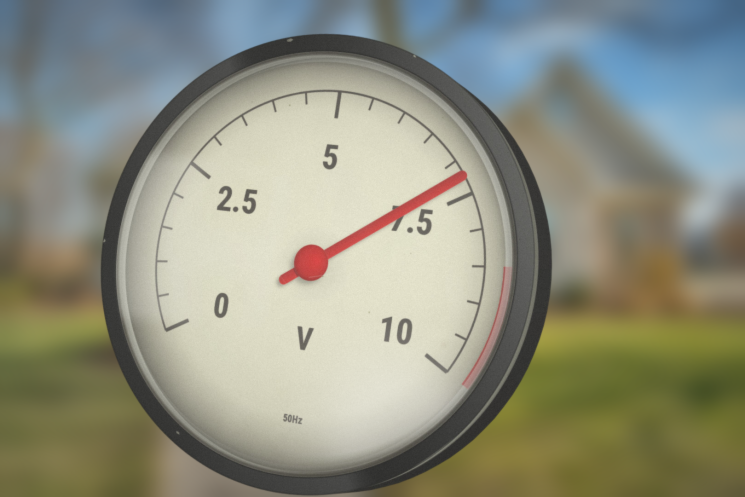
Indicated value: 7.25 V
